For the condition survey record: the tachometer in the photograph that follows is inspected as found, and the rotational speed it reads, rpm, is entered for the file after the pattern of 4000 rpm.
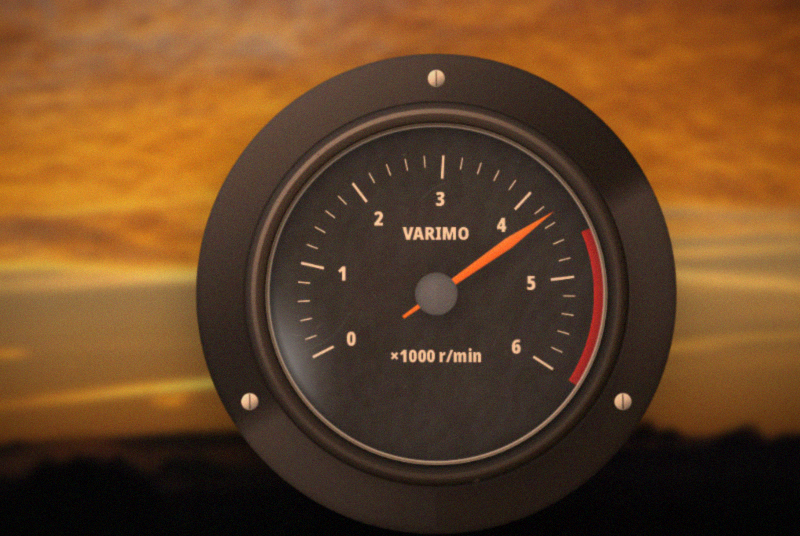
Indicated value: 4300 rpm
